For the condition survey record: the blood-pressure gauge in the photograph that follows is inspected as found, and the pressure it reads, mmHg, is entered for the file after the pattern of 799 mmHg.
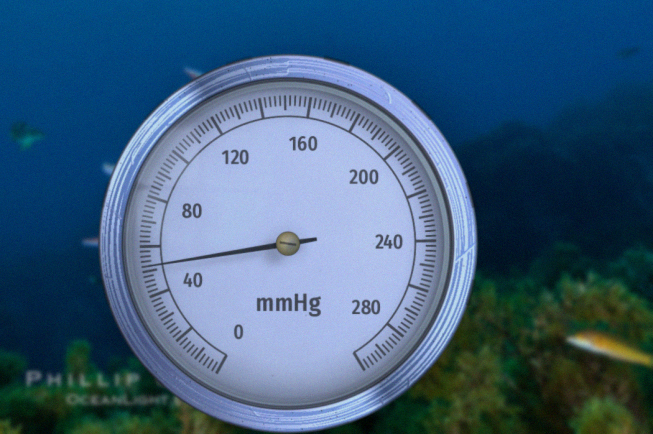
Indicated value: 52 mmHg
